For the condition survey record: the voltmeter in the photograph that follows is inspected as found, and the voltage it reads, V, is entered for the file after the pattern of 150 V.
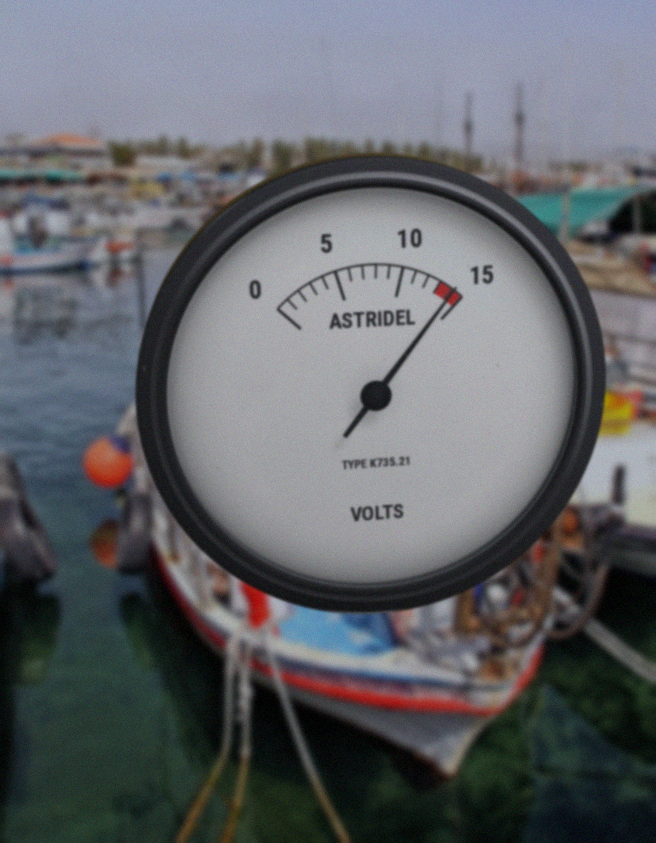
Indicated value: 14 V
